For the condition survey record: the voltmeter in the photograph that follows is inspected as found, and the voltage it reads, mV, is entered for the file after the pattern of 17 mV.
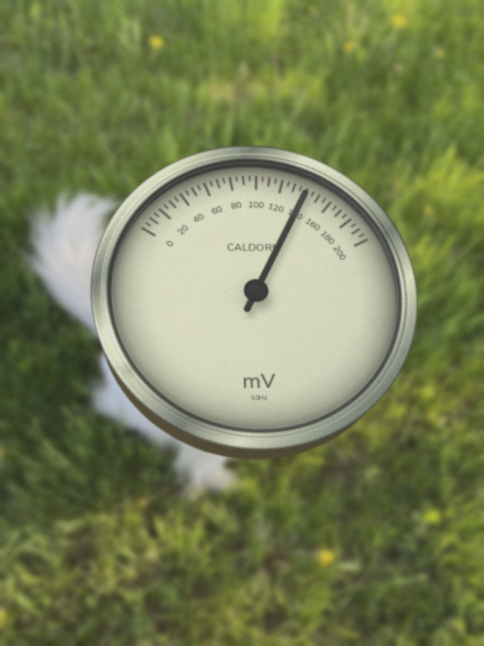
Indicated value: 140 mV
